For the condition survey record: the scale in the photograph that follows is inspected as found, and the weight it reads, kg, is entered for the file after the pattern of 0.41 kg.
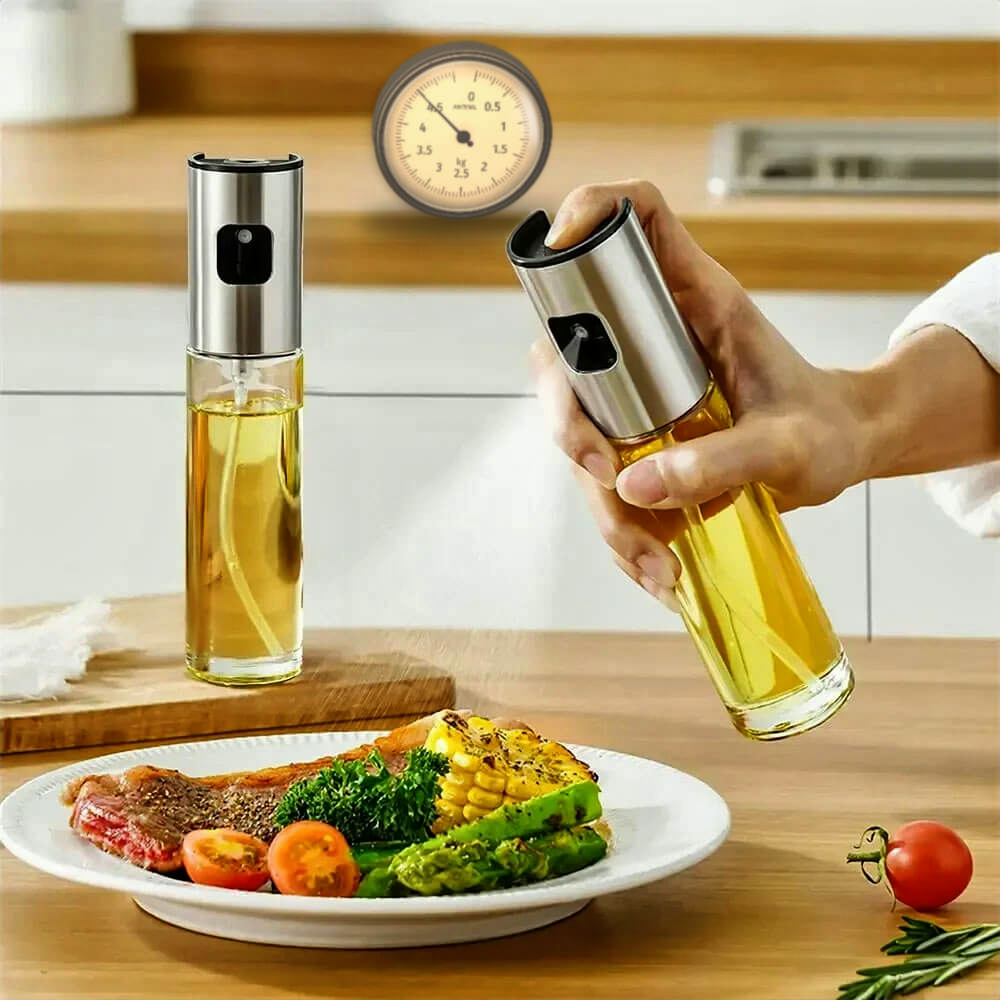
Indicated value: 4.5 kg
